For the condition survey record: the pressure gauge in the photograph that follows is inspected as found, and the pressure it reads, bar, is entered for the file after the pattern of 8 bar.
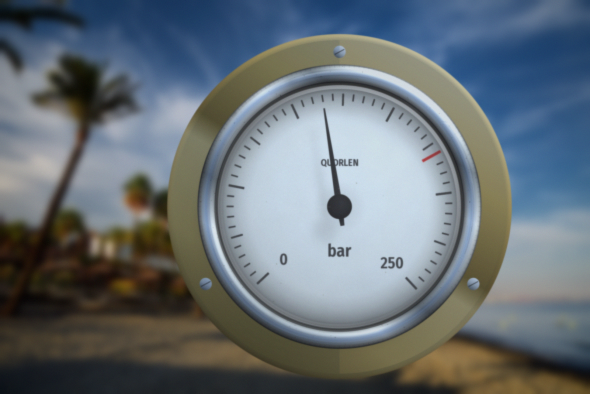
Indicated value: 115 bar
